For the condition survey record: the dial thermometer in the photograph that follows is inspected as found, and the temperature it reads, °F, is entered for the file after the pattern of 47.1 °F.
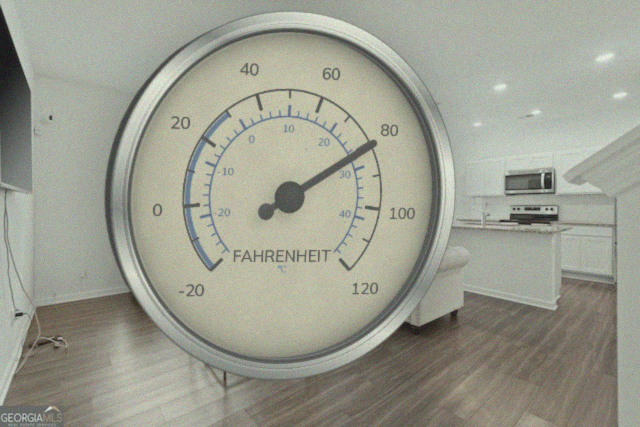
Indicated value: 80 °F
